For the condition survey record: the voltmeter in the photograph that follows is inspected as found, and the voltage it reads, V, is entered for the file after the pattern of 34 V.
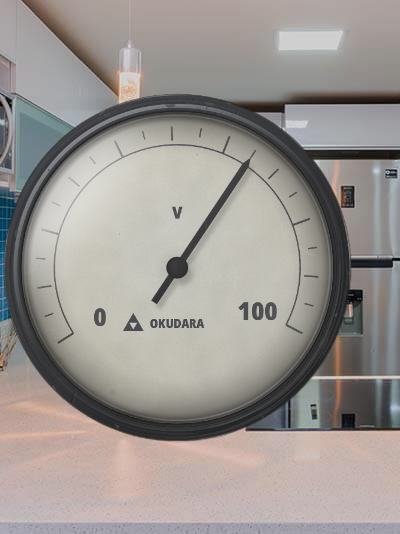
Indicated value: 65 V
